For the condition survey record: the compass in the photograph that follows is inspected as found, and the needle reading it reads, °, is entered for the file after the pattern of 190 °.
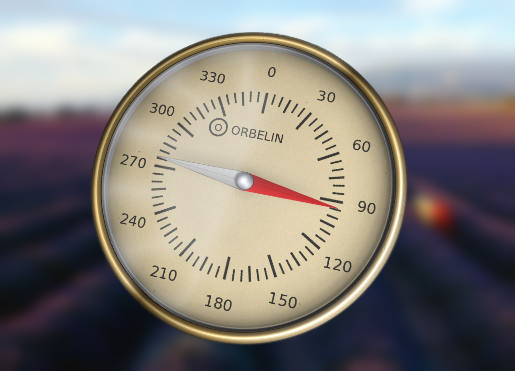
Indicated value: 95 °
